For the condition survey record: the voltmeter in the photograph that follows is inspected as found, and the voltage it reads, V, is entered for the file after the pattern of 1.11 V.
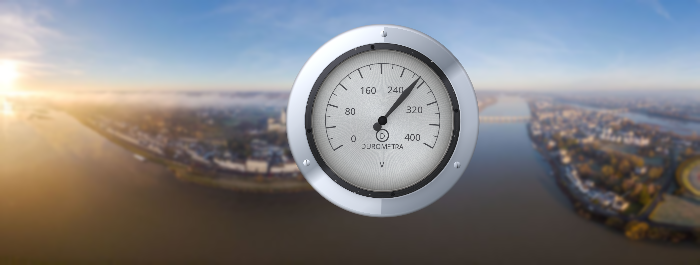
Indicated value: 270 V
